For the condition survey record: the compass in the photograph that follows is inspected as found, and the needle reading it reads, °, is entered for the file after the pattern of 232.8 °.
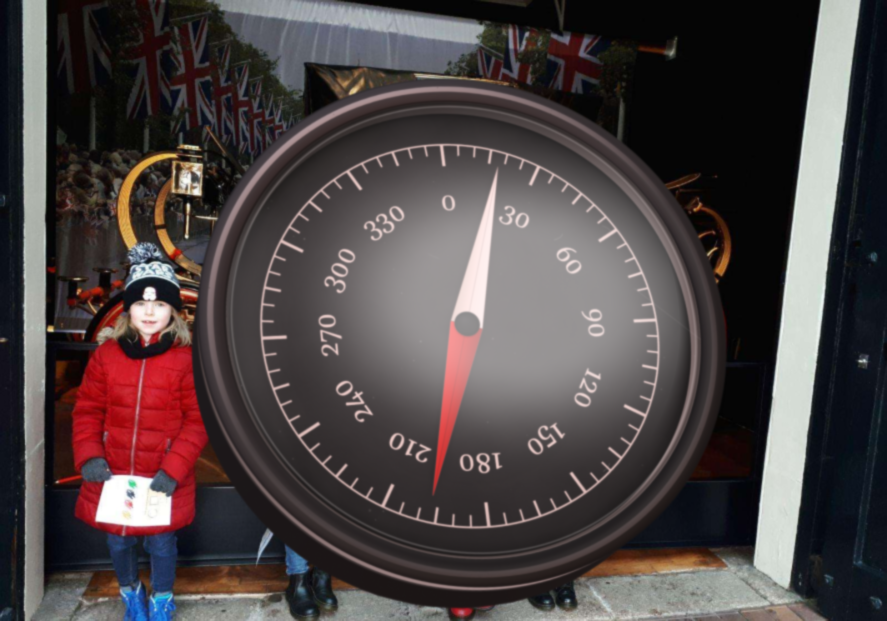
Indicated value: 197.5 °
